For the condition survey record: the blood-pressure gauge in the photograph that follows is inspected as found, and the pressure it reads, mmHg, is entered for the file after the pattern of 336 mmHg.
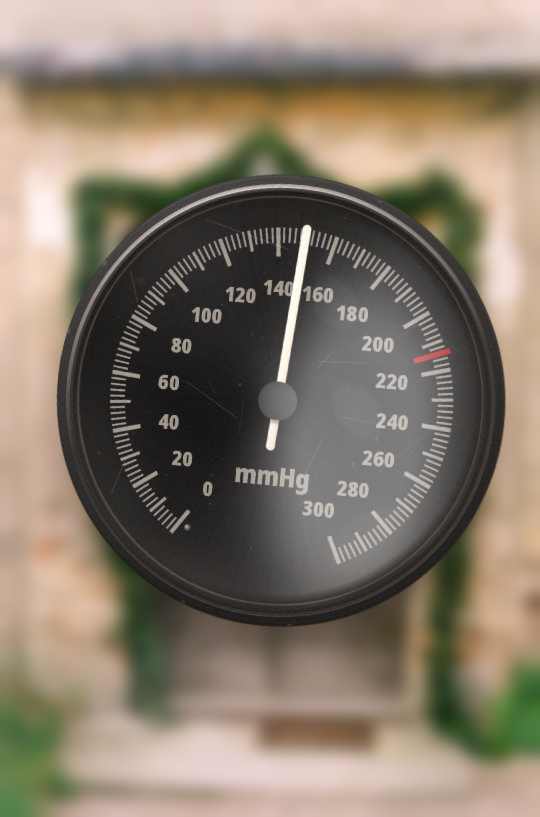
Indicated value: 150 mmHg
